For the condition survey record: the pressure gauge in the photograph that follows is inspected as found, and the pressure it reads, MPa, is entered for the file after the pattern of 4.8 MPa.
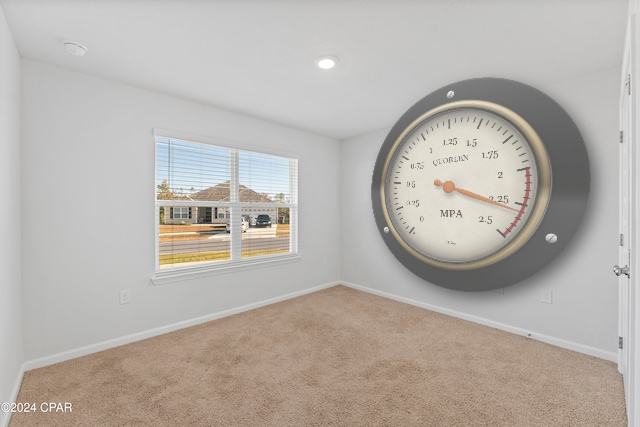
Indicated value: 2.3 MPa
